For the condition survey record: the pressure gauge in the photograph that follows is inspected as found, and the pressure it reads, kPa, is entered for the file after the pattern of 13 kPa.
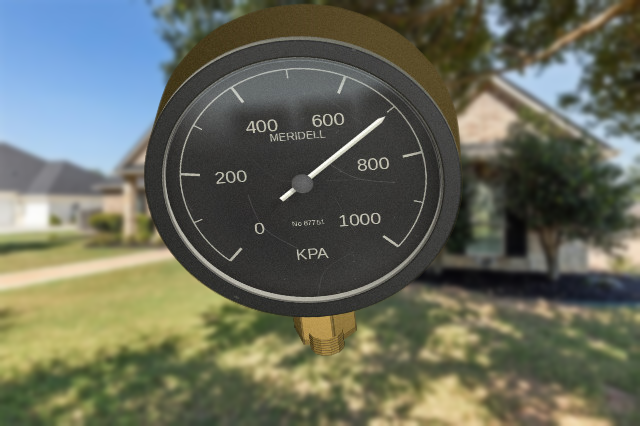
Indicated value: 700 kPa
